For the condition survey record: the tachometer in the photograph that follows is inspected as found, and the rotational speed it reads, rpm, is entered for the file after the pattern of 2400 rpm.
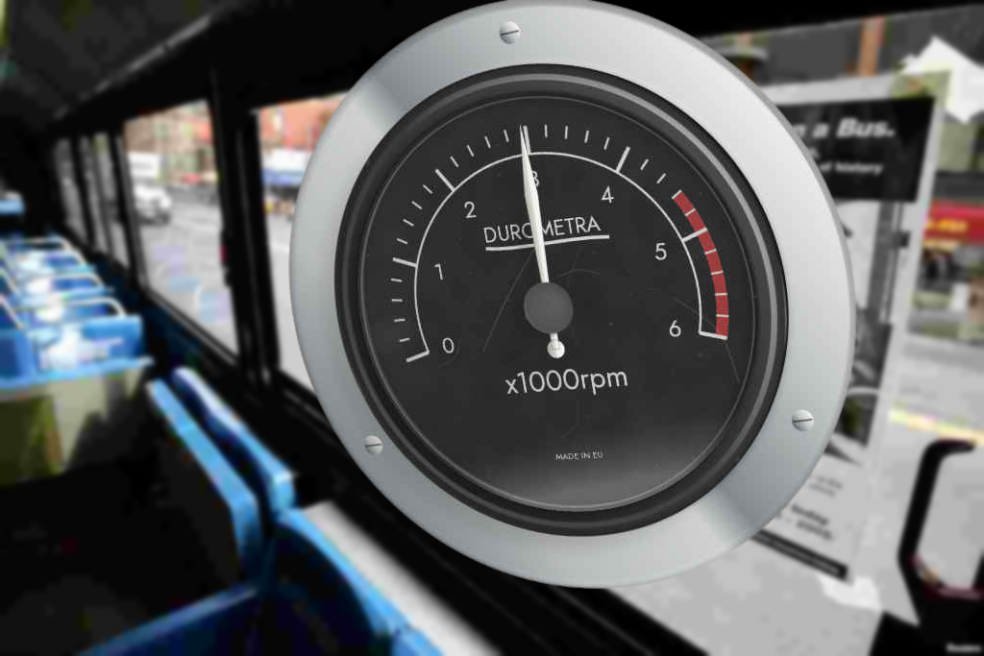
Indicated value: 3000 rpm
